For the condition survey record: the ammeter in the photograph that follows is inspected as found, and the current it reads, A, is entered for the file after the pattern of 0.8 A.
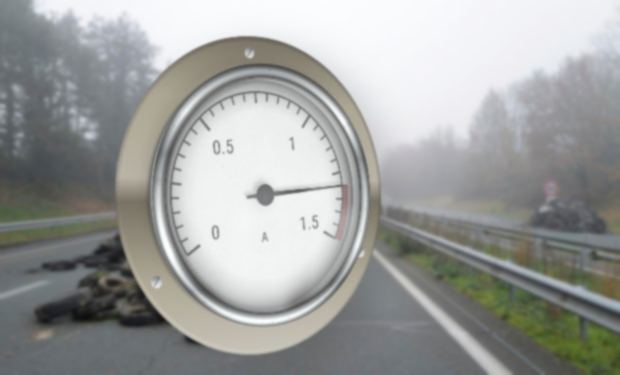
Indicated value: 1.3 A
